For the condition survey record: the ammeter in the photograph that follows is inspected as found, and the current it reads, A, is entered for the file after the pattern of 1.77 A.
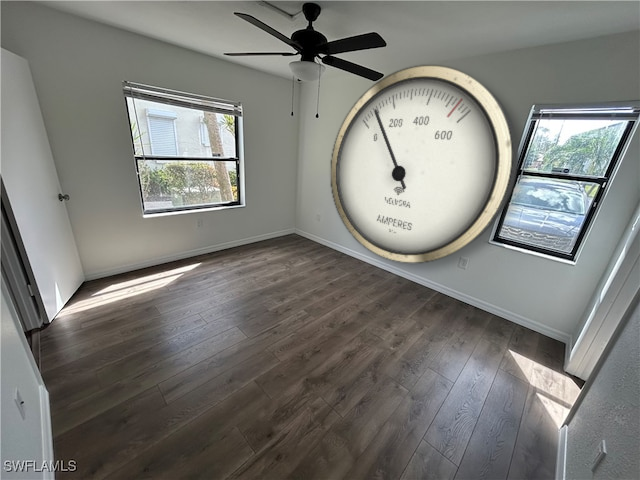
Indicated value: 100 A
